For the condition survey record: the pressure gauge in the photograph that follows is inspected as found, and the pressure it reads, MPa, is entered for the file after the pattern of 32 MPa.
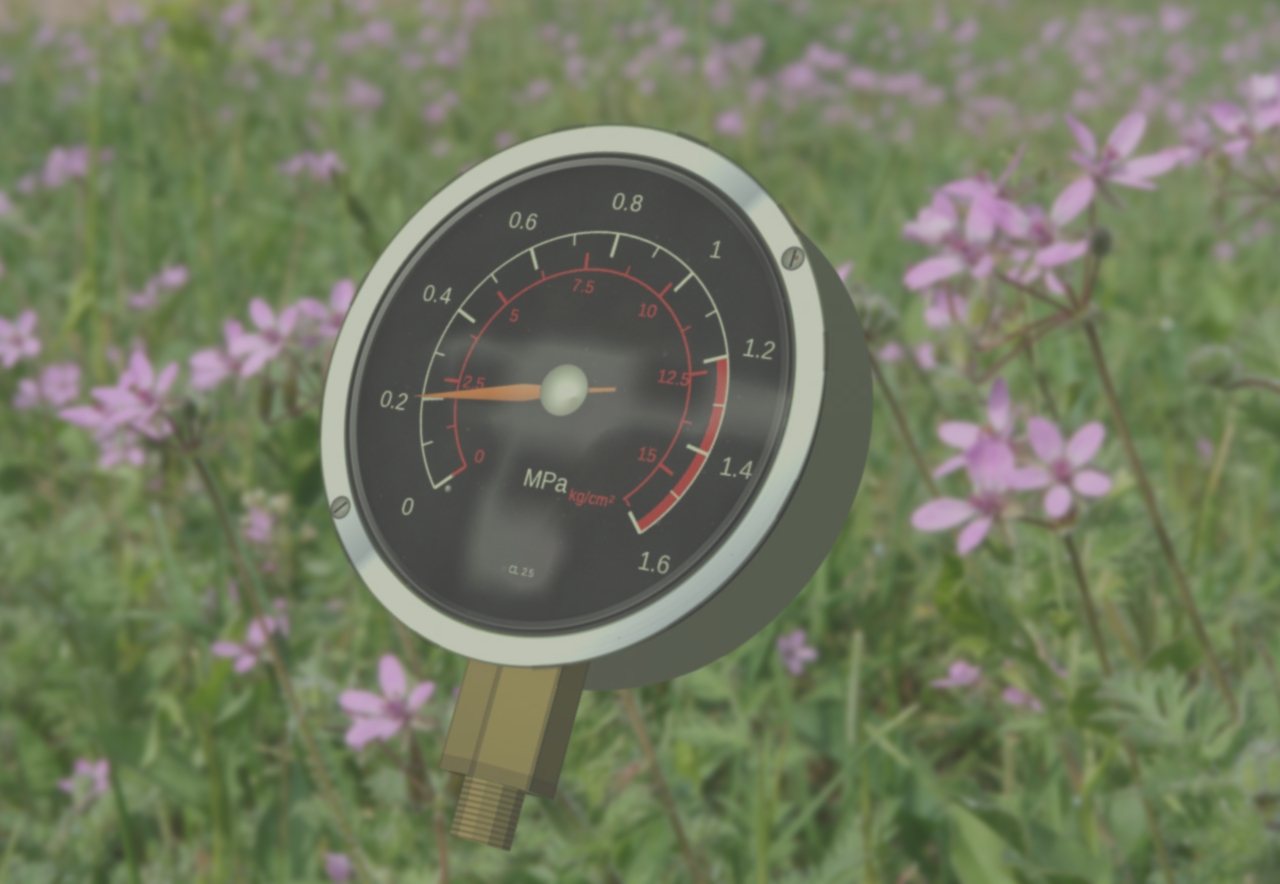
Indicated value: 0.2 MPa
